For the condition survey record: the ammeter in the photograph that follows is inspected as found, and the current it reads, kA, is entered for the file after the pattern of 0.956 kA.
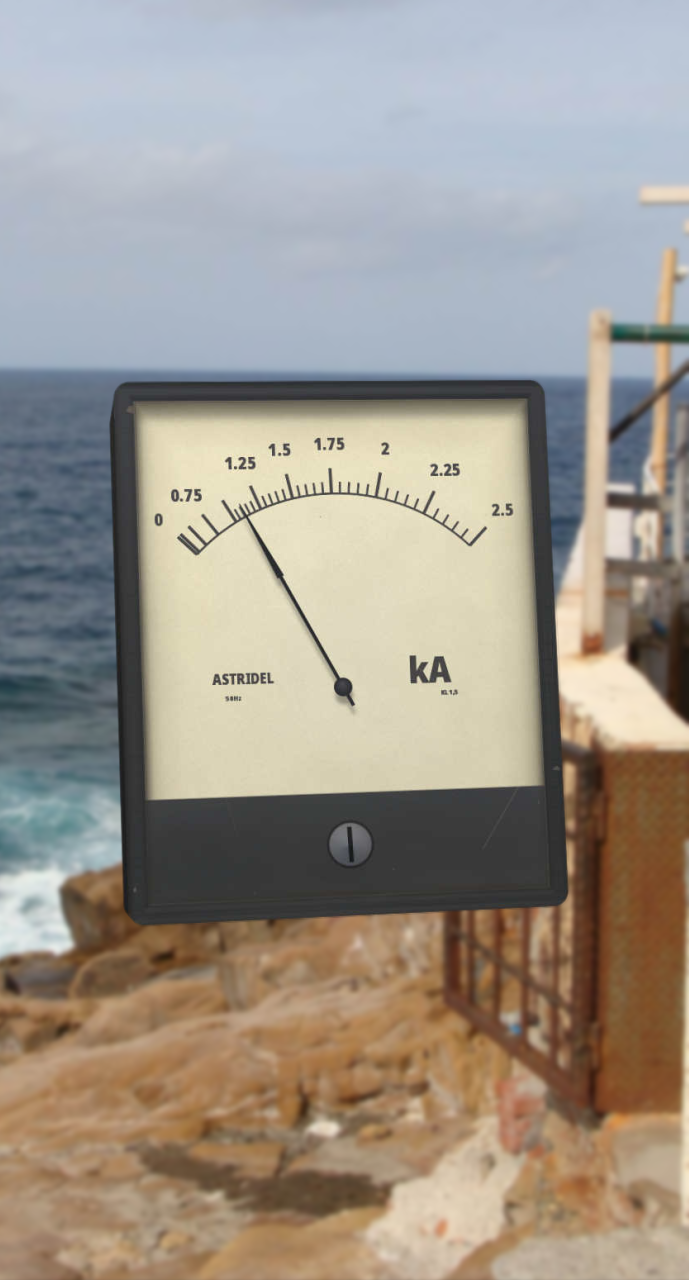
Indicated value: 1.1 kA
